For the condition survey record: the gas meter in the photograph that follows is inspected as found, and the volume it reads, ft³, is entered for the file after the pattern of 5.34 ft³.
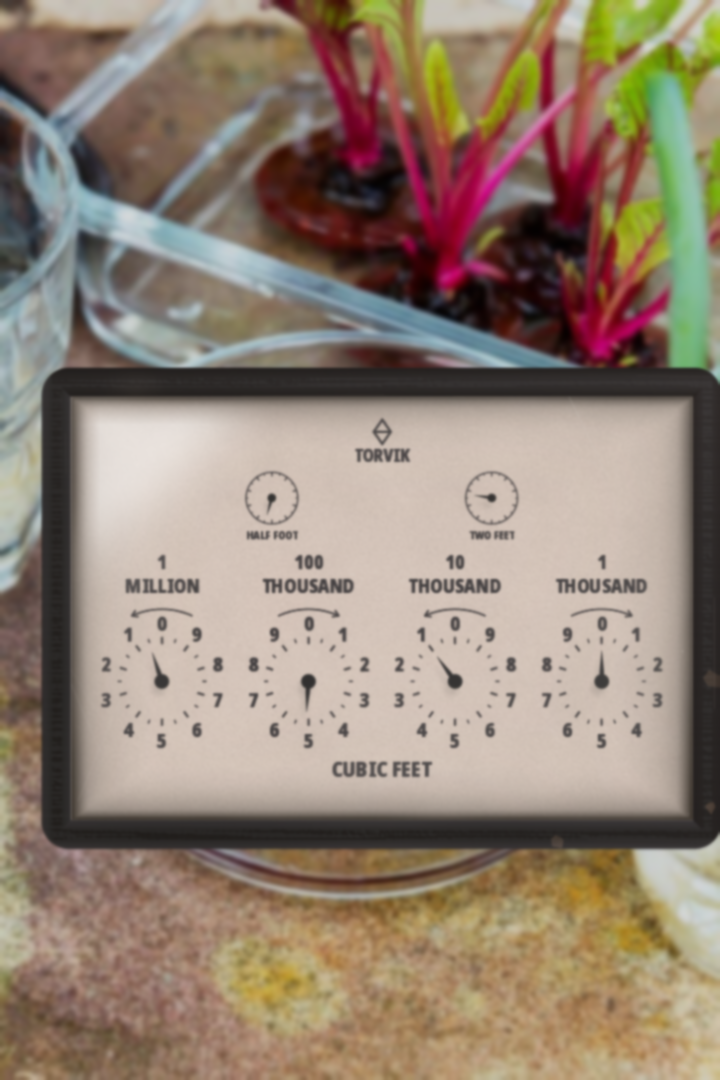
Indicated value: 51000 ft³
